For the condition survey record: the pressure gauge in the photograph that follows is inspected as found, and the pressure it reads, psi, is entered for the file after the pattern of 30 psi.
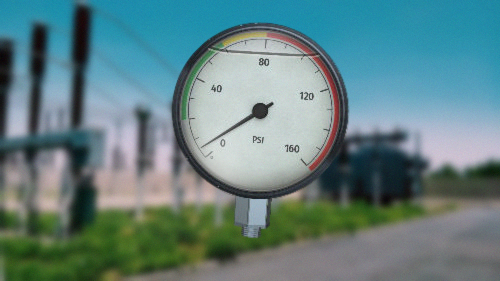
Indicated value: 5 psi
